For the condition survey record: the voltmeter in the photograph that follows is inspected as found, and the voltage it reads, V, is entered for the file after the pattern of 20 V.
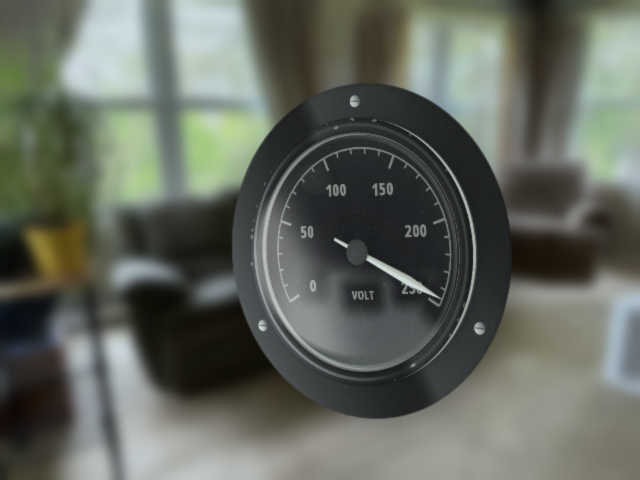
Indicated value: 245 V
